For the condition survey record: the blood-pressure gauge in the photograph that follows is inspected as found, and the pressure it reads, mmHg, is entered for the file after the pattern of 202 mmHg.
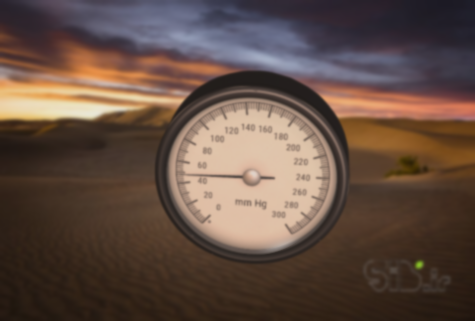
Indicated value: 50 mmHg
